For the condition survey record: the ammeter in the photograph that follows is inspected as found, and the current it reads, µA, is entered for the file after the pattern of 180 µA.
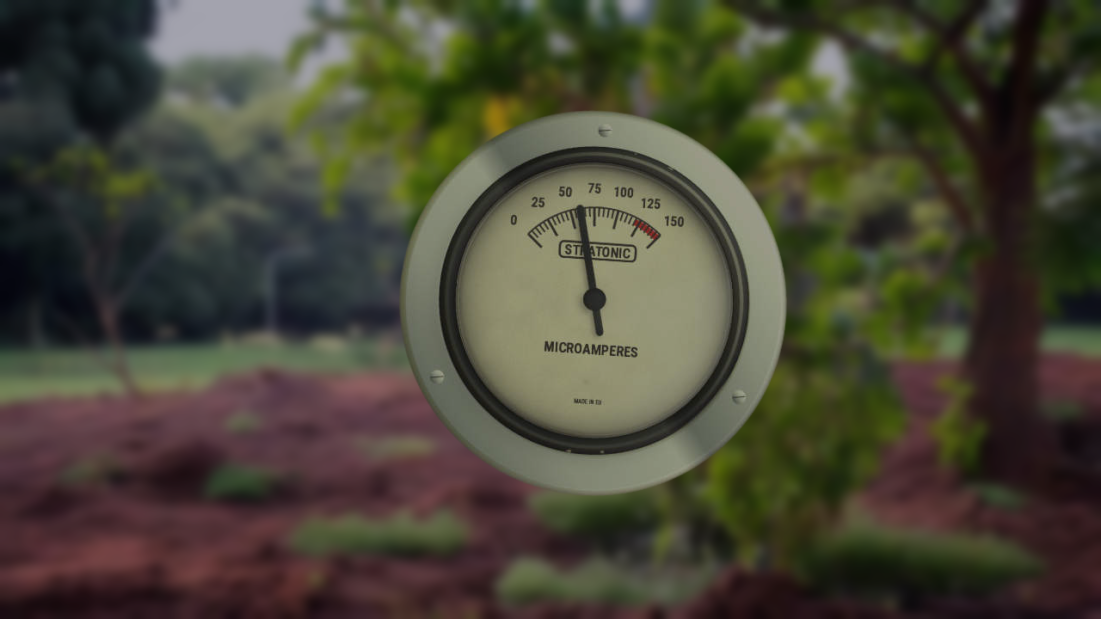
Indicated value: 60 µA
